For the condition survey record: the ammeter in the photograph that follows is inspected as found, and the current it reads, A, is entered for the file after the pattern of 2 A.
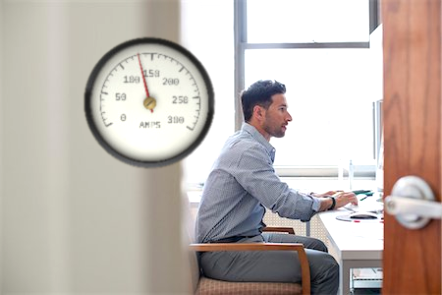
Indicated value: 130 A
